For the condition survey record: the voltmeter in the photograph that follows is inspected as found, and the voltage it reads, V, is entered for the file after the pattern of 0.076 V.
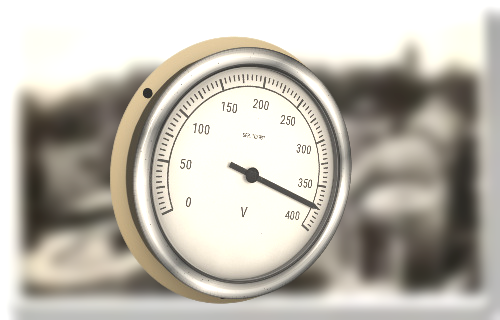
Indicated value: 375 V
